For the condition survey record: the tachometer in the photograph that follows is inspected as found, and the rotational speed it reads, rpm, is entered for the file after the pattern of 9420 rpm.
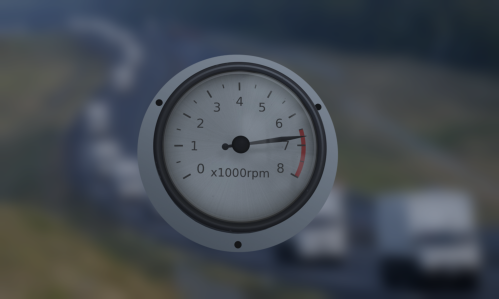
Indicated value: 6750 rpm
